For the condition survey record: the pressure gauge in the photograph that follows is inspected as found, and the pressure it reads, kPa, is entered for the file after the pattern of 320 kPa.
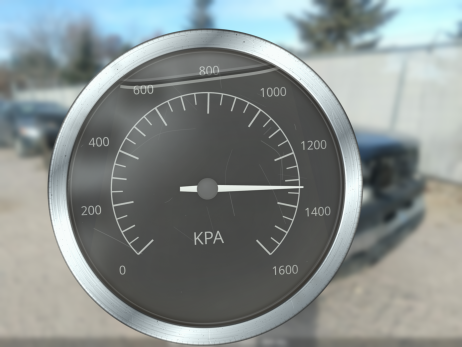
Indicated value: 1325 kPa
